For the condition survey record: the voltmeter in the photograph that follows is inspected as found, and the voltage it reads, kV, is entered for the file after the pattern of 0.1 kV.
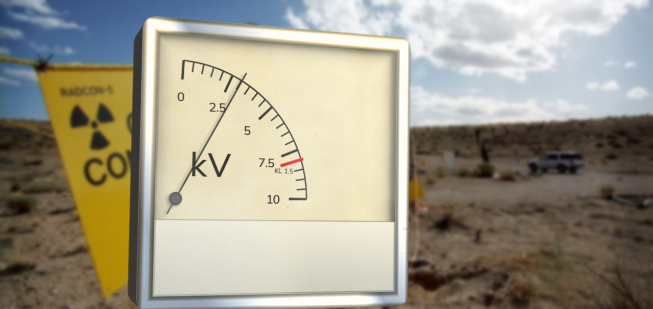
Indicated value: 3 kV
